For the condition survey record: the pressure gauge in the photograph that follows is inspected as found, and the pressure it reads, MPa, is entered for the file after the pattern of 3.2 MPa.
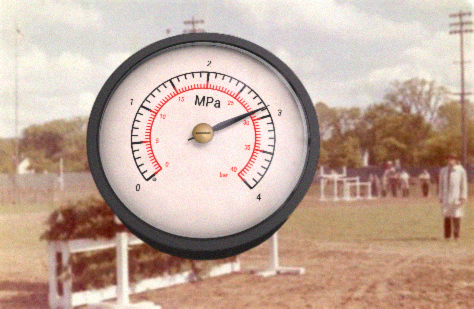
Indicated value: 2.9 MPa
